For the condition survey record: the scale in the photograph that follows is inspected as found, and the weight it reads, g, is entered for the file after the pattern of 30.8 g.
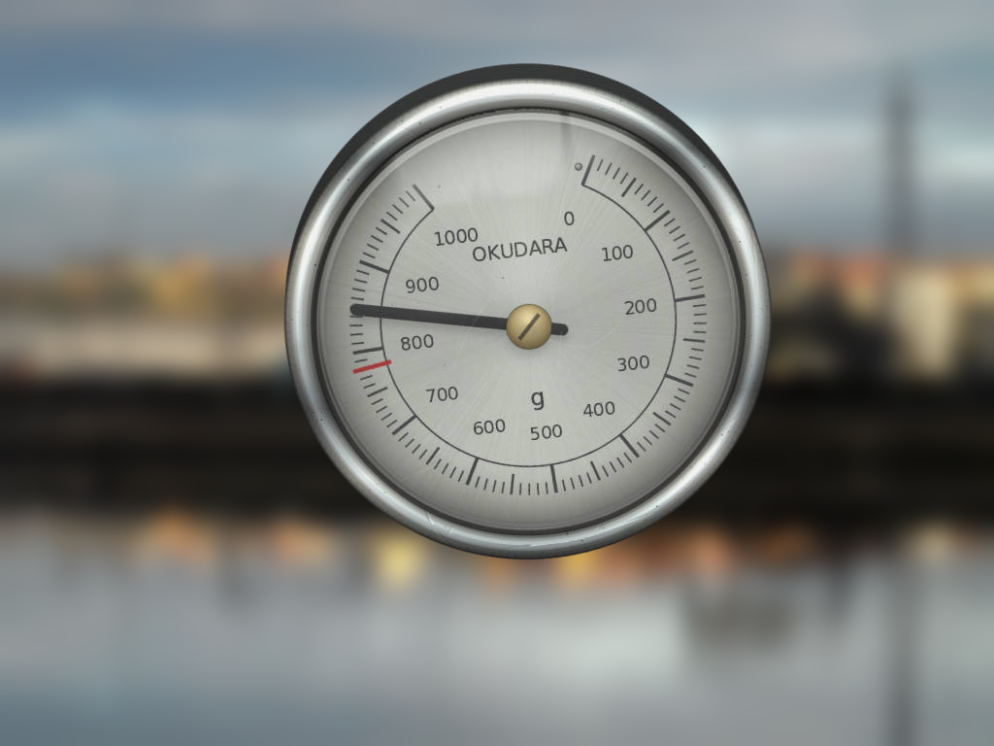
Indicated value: 850 g
